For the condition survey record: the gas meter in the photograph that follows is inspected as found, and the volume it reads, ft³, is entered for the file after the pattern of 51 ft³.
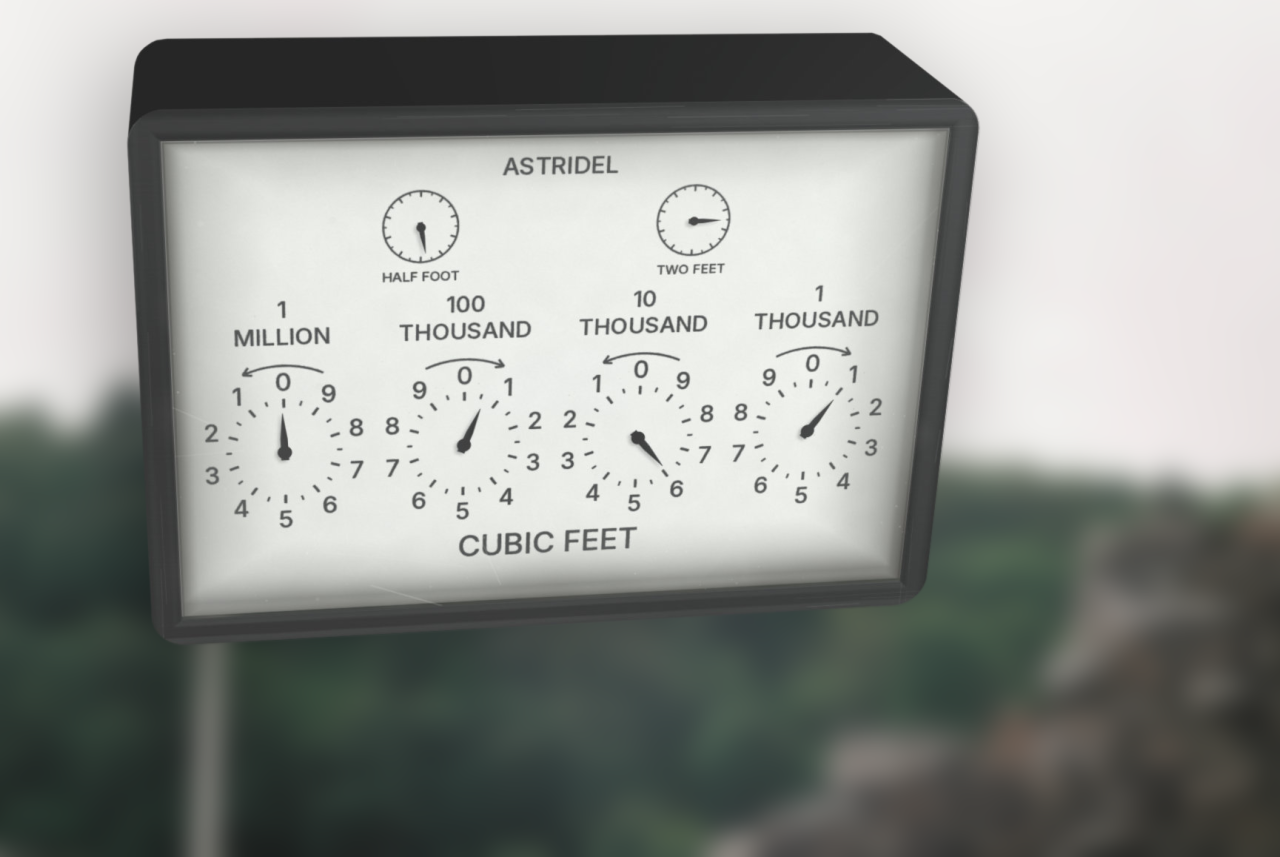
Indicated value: 6100 ft³
